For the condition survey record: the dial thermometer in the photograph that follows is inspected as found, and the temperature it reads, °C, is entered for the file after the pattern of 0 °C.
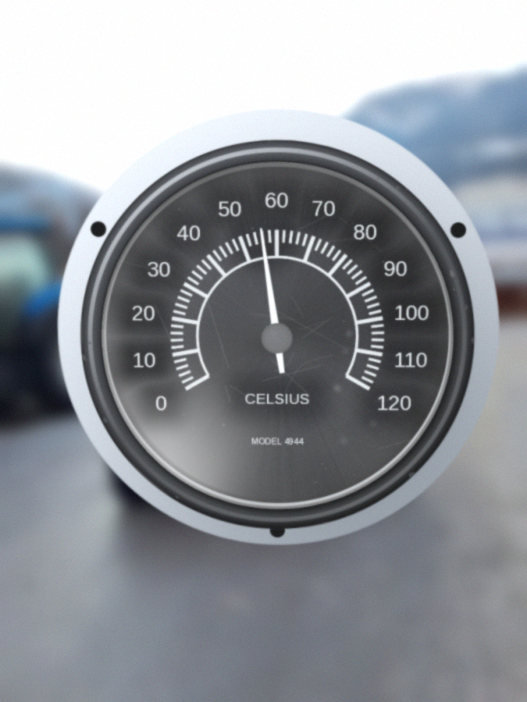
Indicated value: 56 °C
